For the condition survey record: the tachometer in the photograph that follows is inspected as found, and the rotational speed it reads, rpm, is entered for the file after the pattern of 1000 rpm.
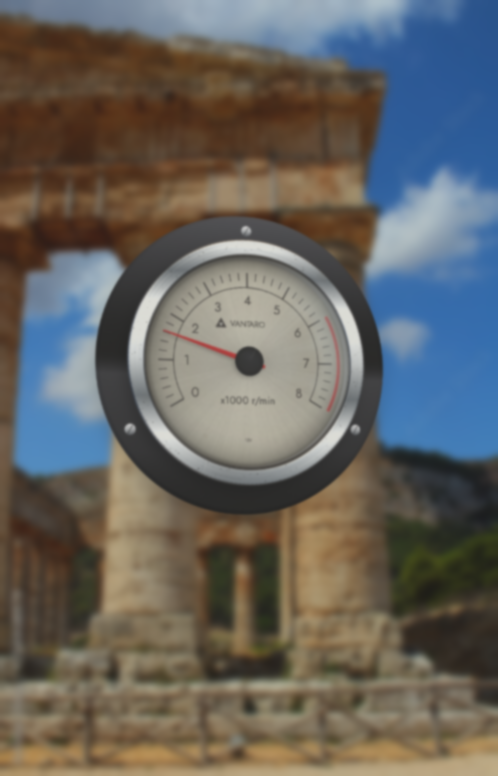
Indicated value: 1600 rpm
